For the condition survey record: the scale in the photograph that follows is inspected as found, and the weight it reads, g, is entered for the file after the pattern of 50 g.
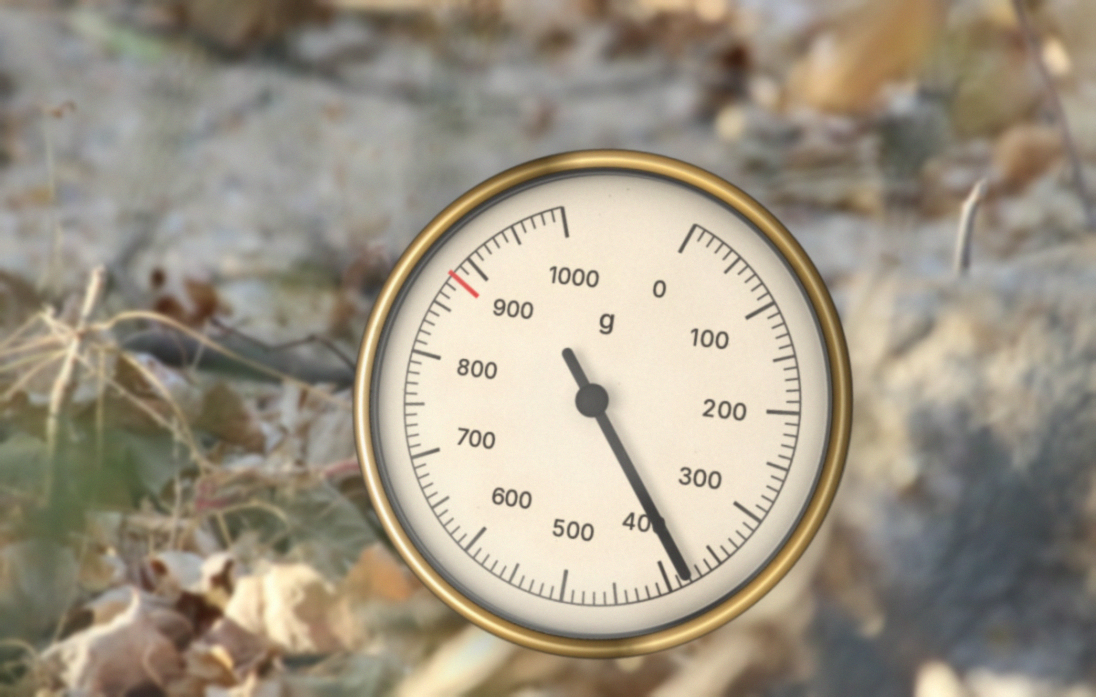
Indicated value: 380 g
